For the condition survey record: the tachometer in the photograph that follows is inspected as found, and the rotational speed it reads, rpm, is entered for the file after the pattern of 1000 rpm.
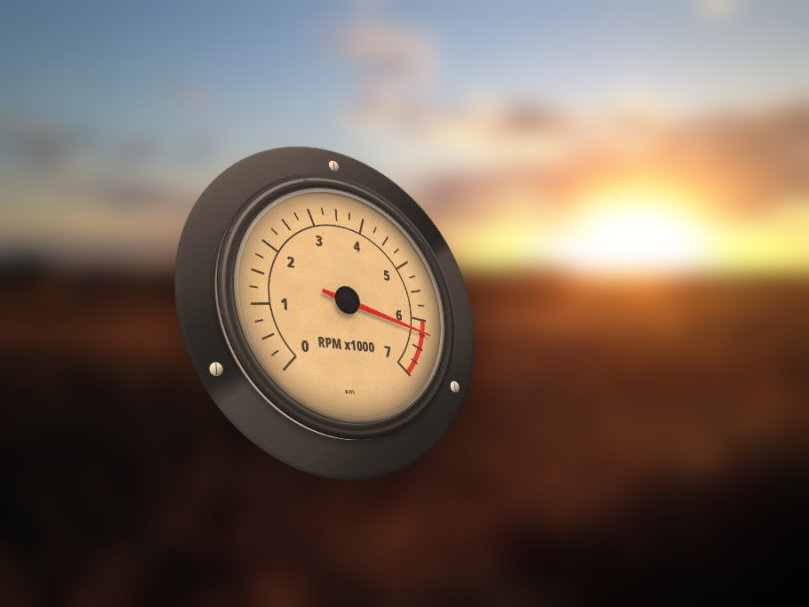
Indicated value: 6250 rpm
